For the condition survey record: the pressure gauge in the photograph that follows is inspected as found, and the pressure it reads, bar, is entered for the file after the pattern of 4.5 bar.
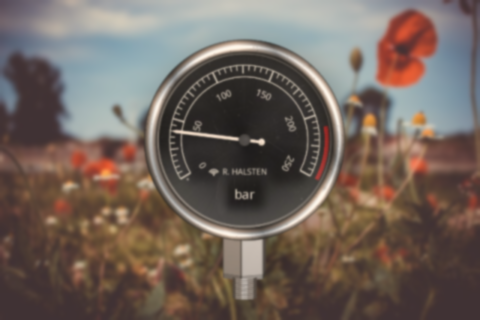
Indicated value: 40 bar
